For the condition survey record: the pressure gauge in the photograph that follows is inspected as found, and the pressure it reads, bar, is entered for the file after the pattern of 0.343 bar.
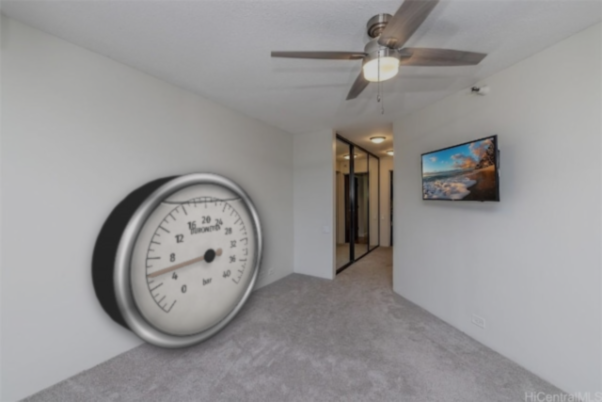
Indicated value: 6 bar
